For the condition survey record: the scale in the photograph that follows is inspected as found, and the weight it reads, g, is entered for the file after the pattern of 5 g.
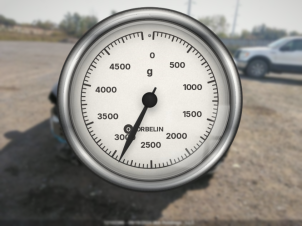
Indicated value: 2900 g
